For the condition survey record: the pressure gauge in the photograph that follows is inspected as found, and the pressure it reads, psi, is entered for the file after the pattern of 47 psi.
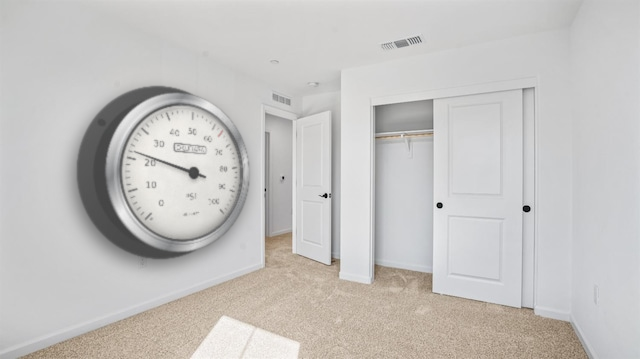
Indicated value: 22 psi
